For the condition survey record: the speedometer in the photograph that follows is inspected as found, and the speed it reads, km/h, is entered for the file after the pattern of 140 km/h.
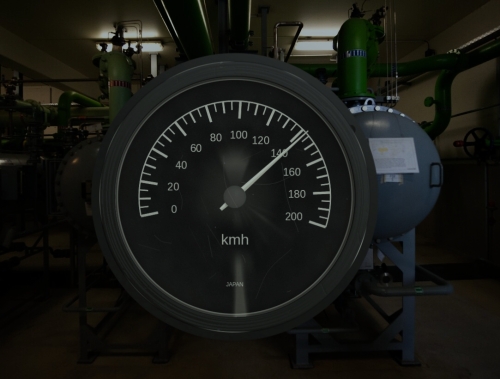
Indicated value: 142.5 km/h
